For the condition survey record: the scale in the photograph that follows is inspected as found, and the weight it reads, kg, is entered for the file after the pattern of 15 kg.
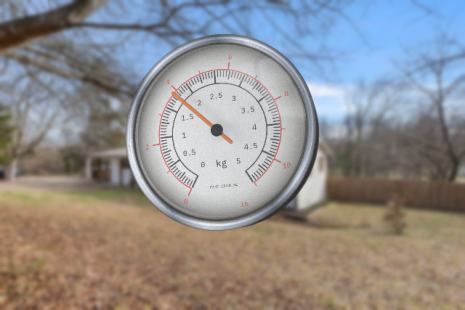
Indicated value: 1.75 kg
